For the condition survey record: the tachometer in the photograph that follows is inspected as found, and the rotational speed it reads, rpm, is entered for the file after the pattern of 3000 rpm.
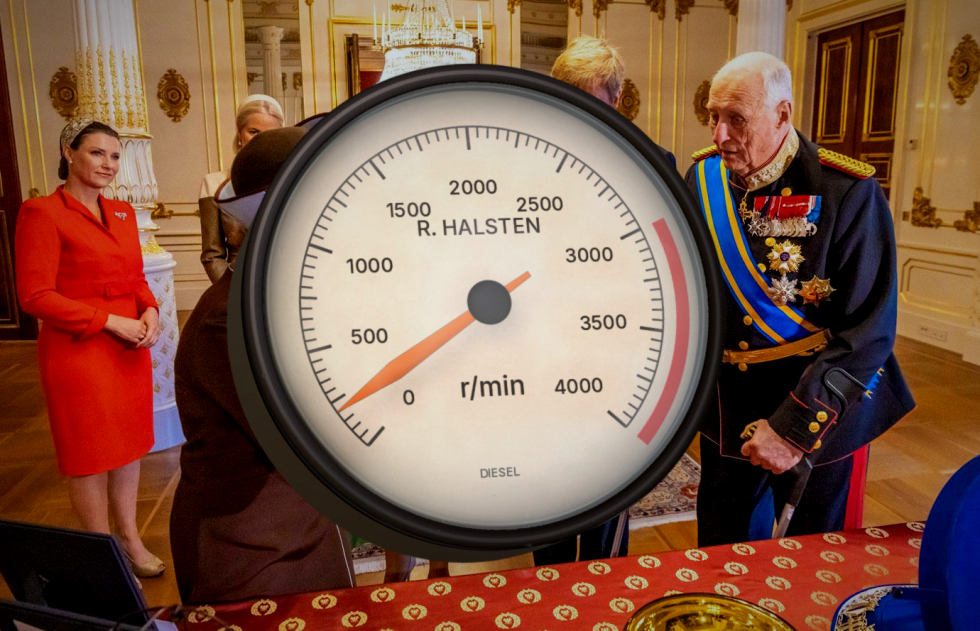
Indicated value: 200 rpm
